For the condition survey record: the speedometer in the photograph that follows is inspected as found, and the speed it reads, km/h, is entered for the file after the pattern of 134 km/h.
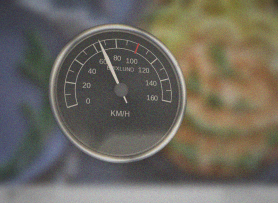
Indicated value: 65 km/h
